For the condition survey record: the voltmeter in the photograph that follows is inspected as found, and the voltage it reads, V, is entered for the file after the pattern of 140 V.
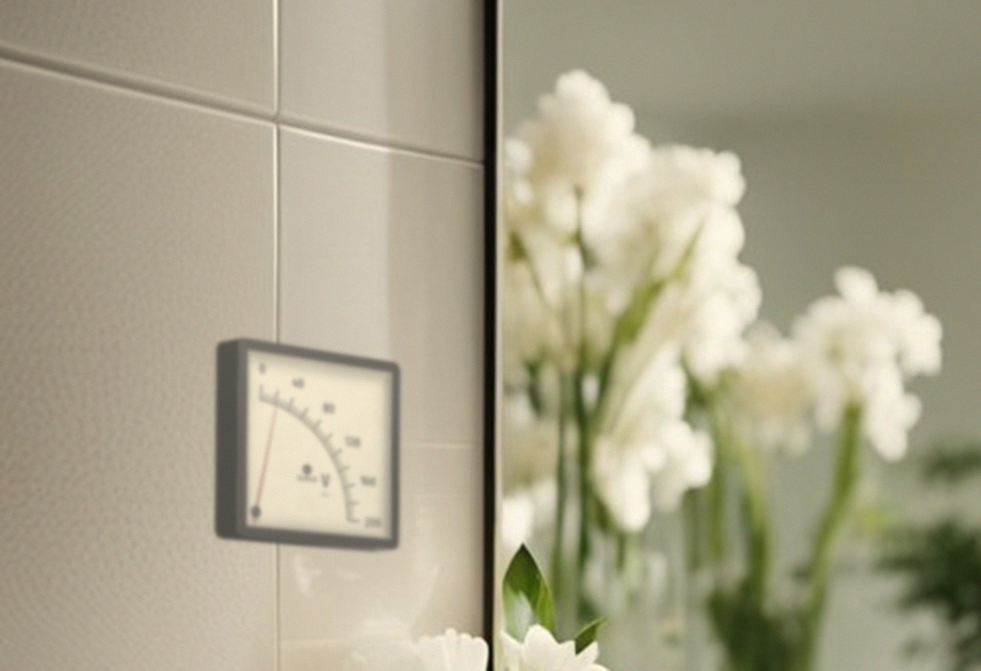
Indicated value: 20 V
